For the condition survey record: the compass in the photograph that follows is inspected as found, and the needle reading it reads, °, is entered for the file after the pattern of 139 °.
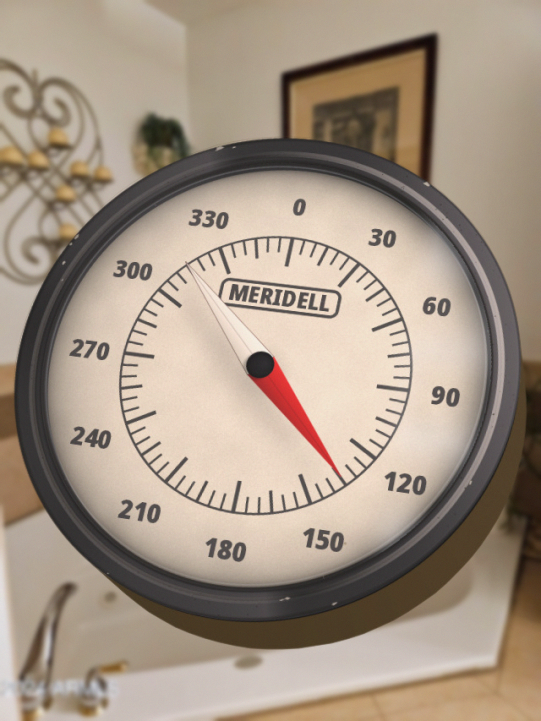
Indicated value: 135 °
